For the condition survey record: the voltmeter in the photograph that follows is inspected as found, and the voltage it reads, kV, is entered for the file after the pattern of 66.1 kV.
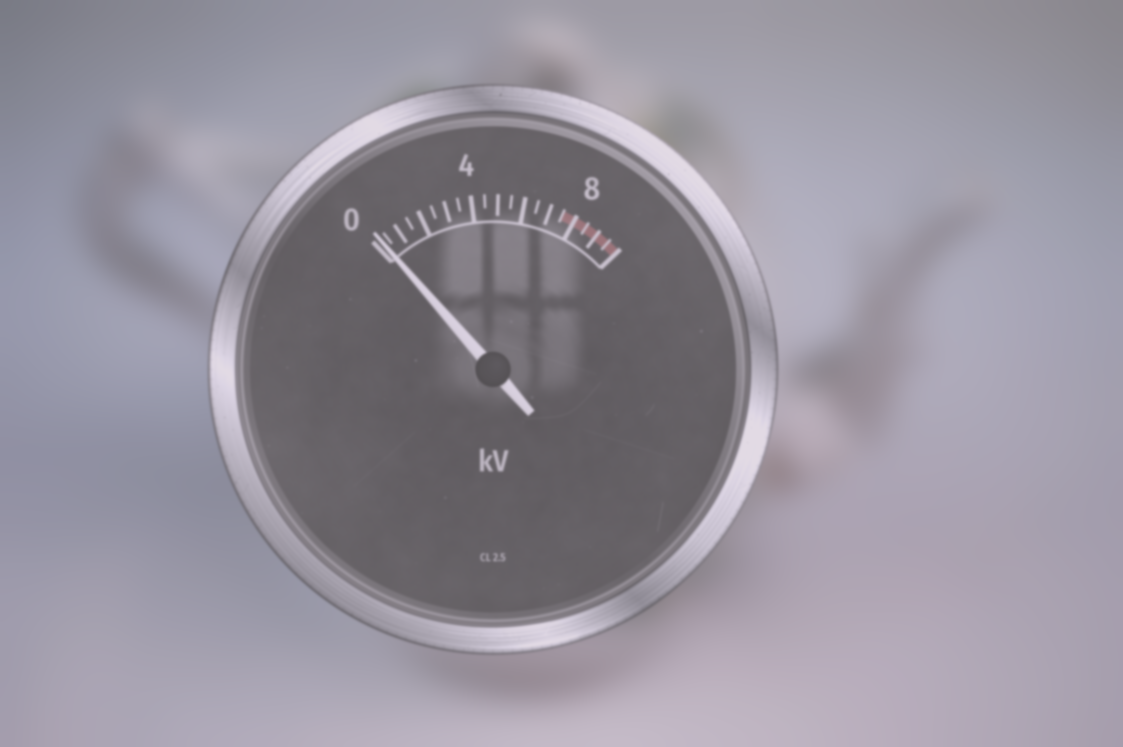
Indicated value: 0.25 kV
